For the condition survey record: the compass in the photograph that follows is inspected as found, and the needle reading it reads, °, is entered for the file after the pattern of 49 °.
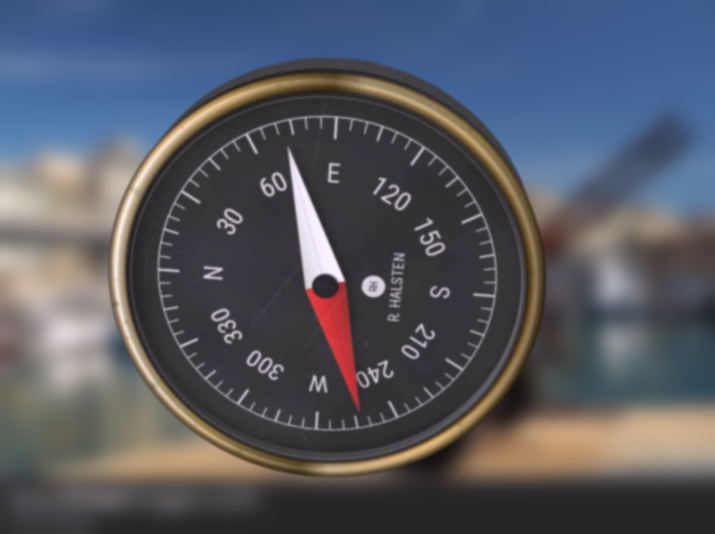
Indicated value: 252.5 °
